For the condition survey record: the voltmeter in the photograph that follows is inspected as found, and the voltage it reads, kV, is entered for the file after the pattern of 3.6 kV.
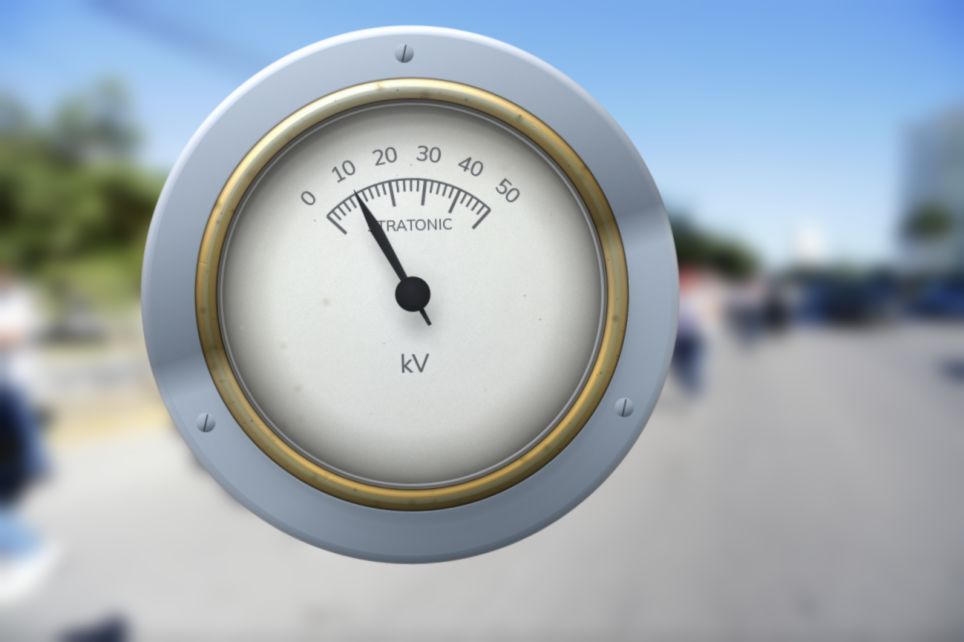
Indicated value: 10 kV
